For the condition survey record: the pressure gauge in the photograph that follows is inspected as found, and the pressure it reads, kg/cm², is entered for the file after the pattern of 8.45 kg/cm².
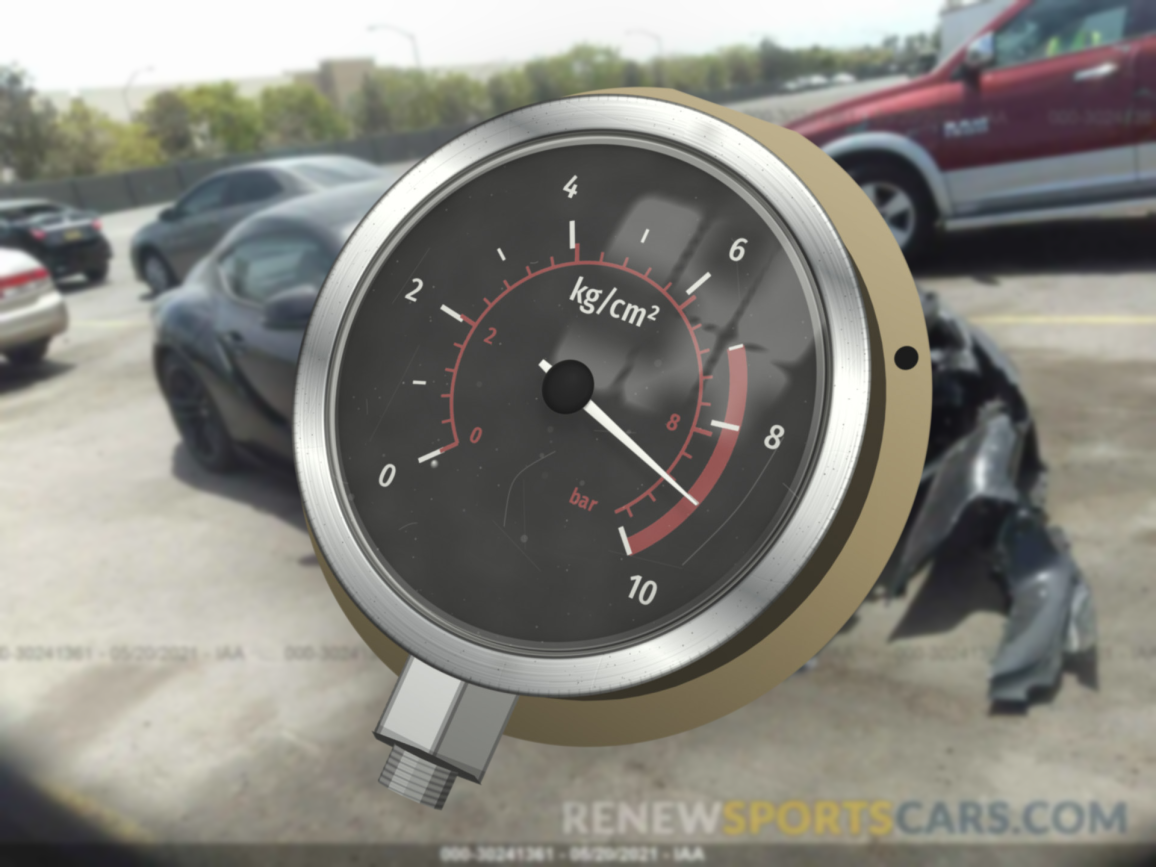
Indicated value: 9 kg/cm²
